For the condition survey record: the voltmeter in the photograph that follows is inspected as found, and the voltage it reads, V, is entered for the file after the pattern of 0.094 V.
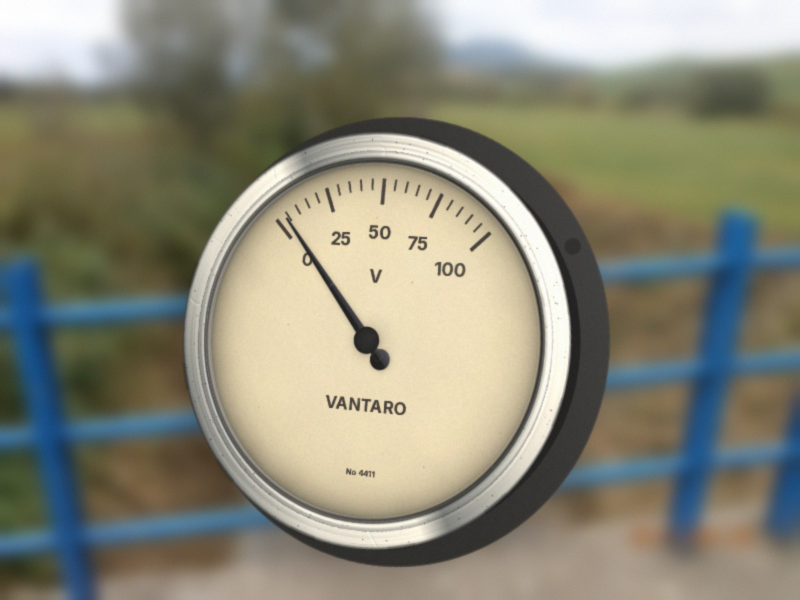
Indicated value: 5 V
